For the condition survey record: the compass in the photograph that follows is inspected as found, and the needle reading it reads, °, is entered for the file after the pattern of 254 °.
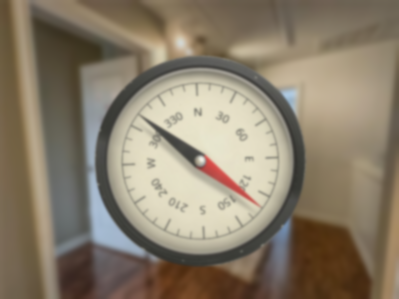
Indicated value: 130 °
